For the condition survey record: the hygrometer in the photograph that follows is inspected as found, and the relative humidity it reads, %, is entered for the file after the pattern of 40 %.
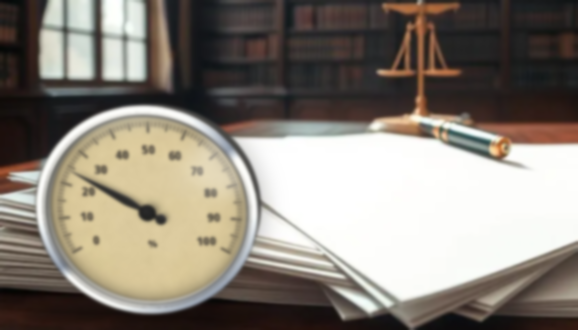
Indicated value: 25 %
